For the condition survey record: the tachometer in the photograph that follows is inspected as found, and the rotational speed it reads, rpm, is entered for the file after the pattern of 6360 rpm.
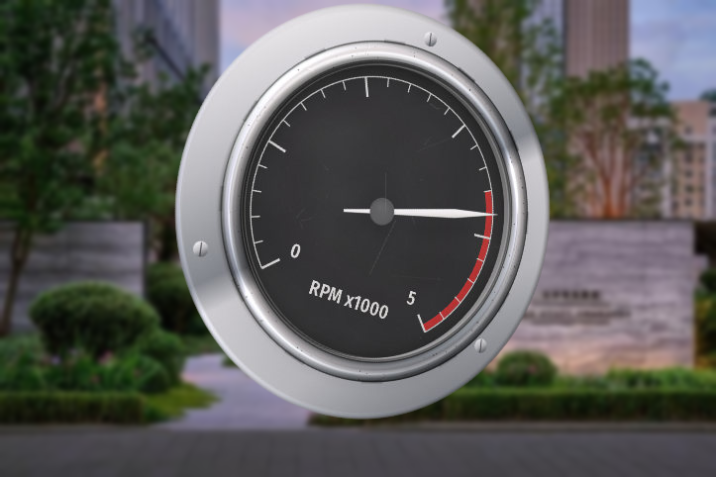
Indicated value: 3800 rpm
